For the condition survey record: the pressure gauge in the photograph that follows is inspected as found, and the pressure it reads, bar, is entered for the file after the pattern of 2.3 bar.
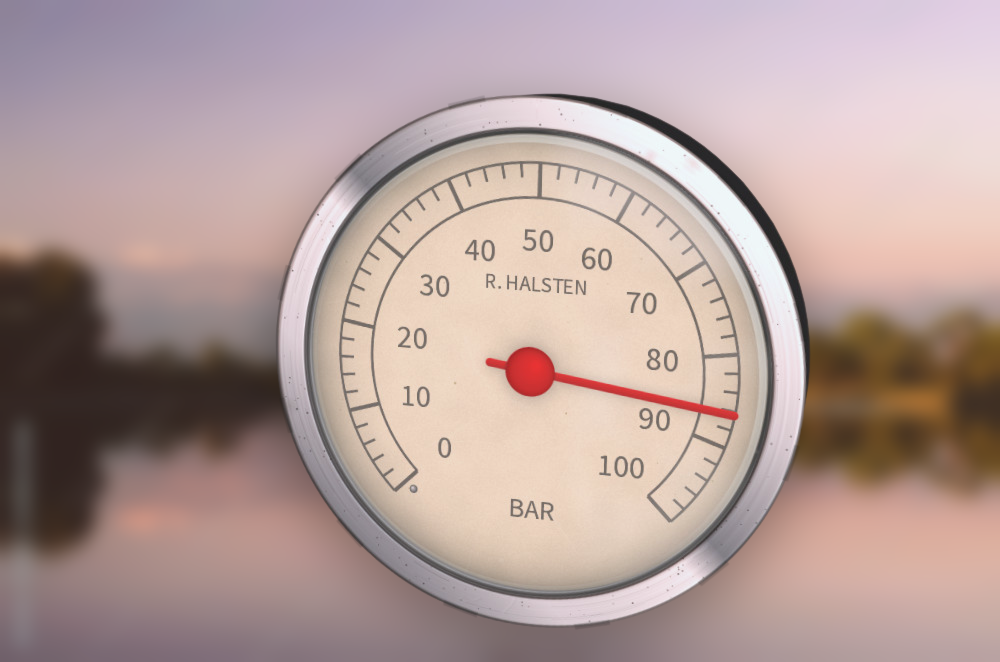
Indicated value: 86 bar
